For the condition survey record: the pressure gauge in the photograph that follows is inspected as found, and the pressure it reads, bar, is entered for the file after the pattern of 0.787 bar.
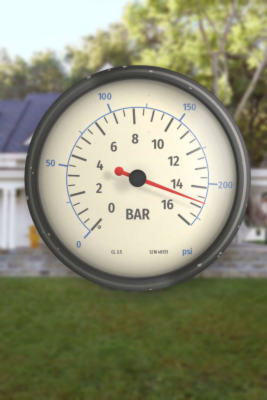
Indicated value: 14.75 bar
